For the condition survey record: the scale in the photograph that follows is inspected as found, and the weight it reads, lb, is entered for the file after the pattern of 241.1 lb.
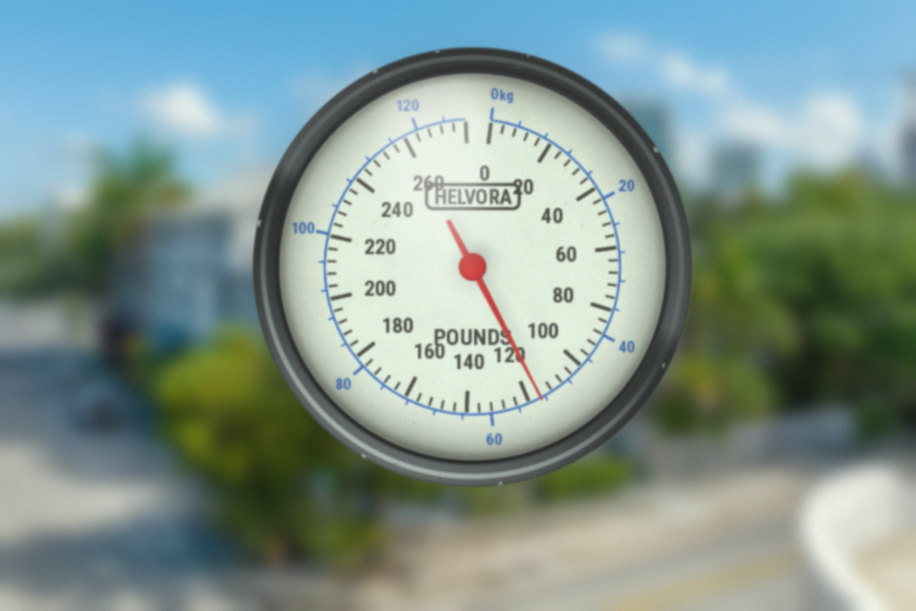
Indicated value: 116 lb
